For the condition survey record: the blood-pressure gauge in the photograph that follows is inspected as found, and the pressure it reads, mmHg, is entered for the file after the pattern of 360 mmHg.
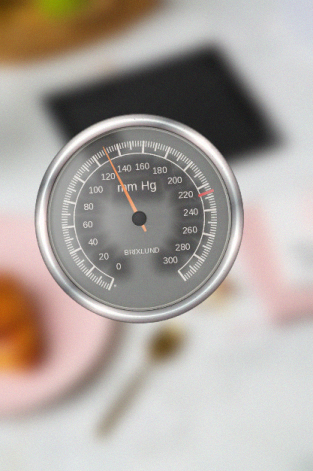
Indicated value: 130 mmHg
